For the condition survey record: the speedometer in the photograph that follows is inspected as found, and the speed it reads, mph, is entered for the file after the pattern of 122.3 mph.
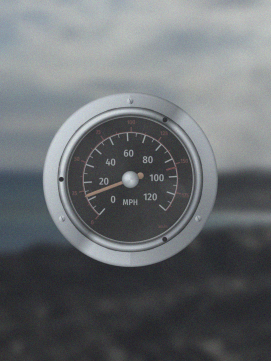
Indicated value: 12.5 mph
